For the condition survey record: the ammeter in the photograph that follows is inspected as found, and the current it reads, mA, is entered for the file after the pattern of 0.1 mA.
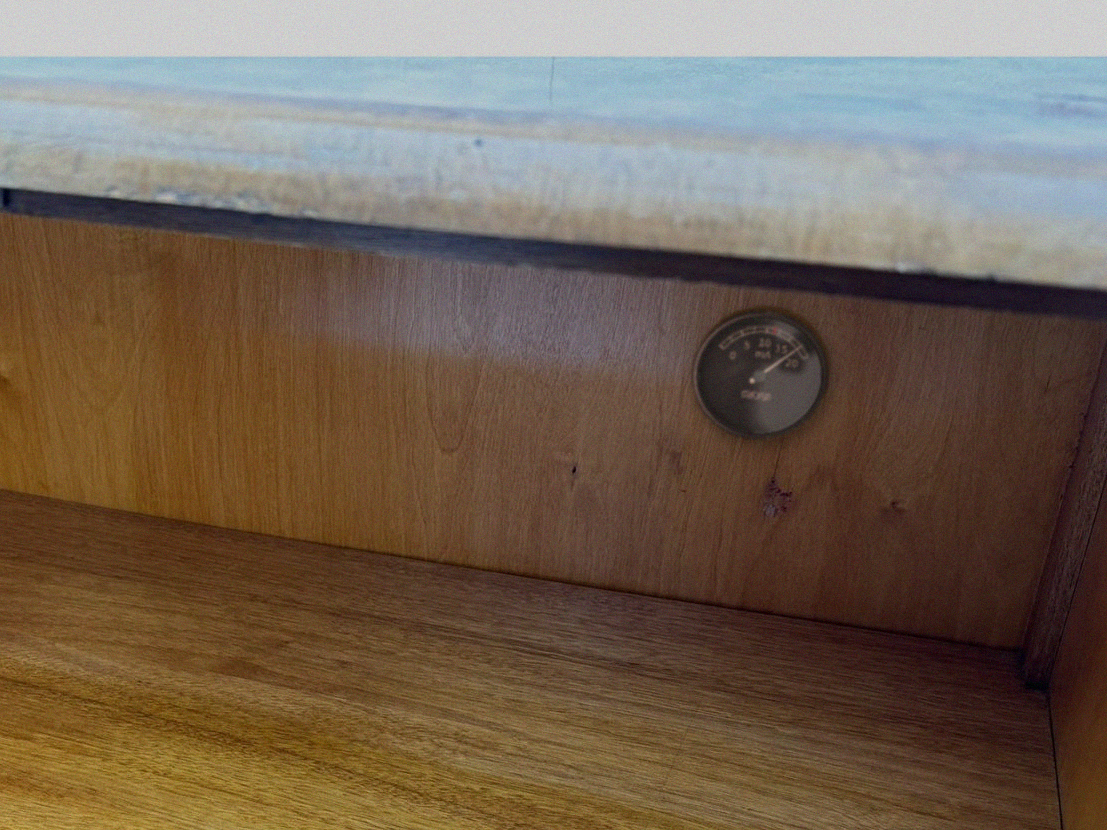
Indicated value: 17.5 mA
